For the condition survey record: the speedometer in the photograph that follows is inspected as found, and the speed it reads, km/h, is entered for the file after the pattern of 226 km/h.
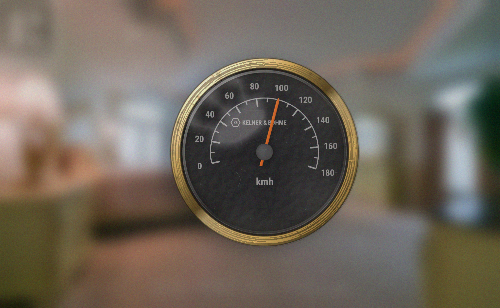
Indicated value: 100 km/h
